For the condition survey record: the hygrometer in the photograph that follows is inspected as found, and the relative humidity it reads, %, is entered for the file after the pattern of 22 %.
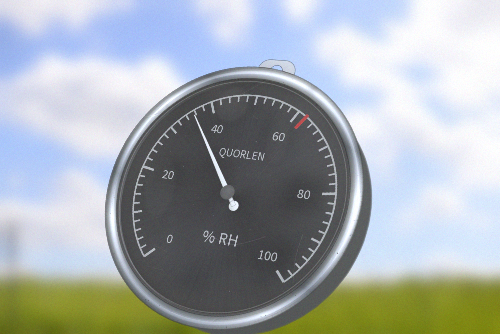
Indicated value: 36 %
